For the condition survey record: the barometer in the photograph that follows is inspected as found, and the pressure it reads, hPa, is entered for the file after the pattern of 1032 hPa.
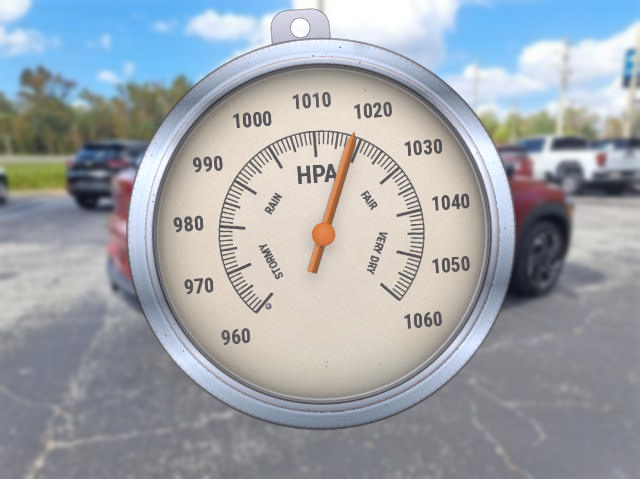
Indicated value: 1018 hPa
